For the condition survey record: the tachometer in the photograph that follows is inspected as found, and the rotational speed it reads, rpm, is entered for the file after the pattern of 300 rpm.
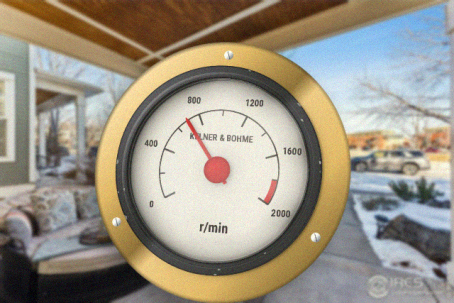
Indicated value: 700 rpm
